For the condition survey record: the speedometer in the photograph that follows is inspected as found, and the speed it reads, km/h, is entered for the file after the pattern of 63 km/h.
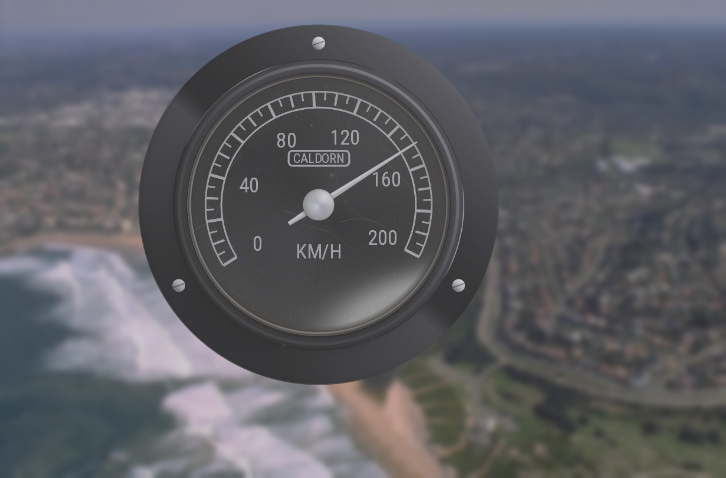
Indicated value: 150 km/h
